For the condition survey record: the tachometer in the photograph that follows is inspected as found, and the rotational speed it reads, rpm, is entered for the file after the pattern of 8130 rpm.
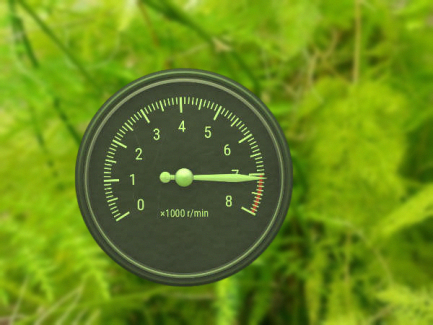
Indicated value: 7100 rpm
